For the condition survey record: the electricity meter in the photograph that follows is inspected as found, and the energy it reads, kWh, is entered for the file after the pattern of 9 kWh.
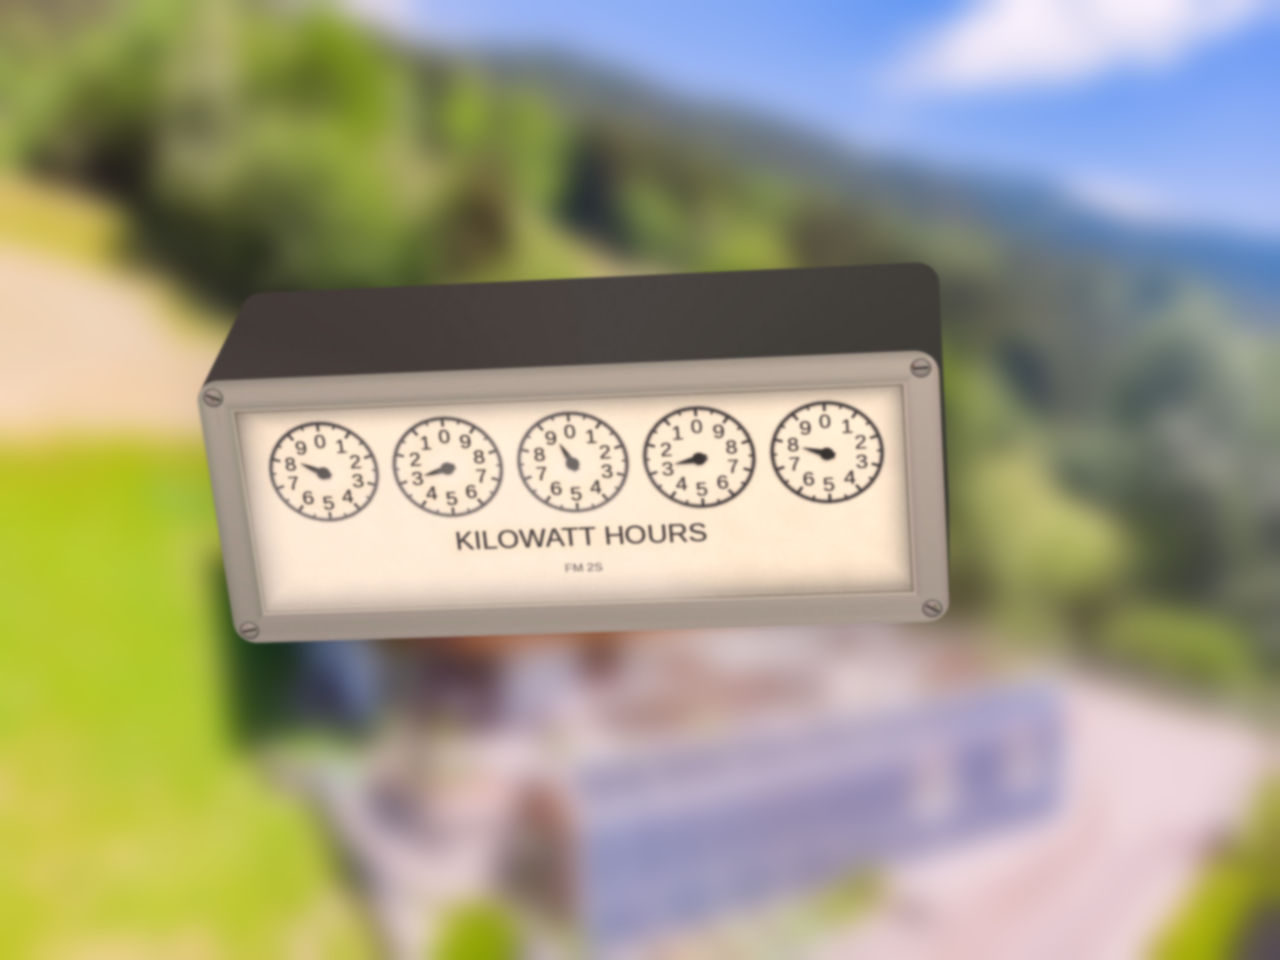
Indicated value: 82928 kWh
